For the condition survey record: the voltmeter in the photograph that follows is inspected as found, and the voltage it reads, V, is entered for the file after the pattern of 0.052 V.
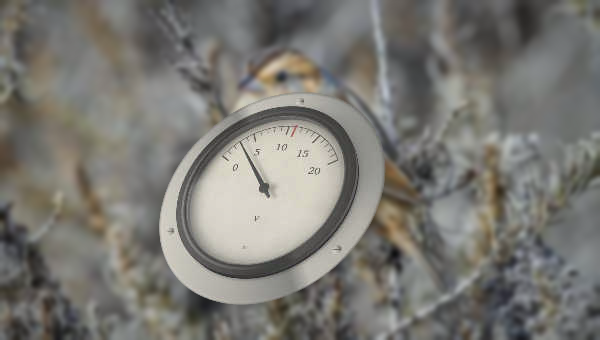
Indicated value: 3 V
